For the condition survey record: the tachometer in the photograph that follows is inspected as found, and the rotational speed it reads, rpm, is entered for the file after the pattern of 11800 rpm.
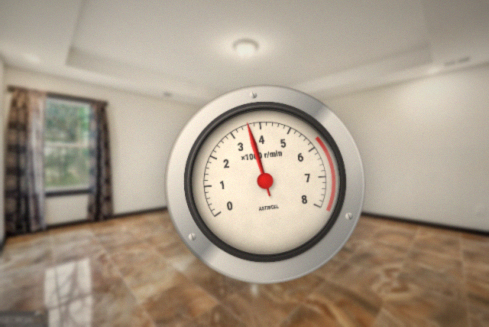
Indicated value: 3600 rpm
